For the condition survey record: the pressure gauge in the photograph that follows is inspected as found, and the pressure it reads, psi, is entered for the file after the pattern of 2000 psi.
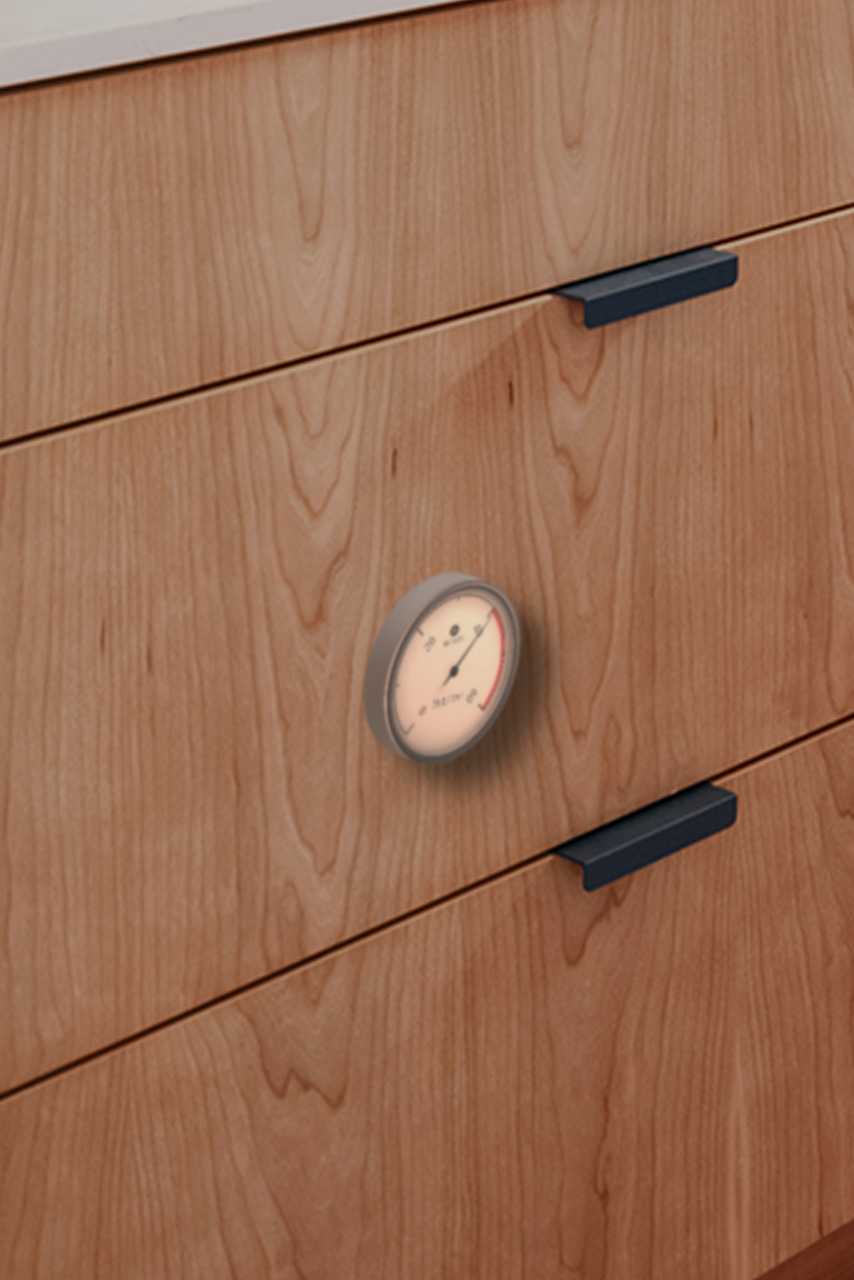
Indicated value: 40 psi
